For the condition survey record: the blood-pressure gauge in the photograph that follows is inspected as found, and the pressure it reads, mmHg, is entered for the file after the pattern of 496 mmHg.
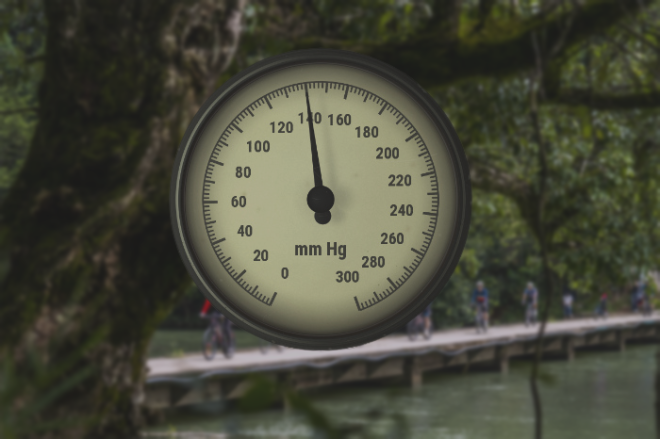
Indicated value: 140 mmHg
